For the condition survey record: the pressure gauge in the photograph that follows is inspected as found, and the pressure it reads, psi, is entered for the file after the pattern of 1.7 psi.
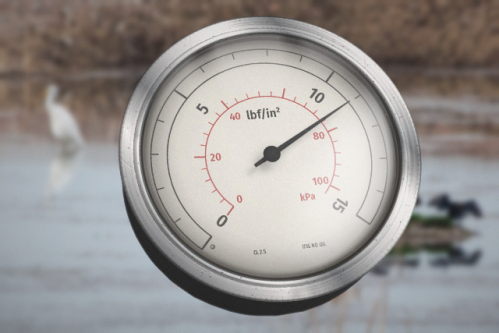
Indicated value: 11 psi
